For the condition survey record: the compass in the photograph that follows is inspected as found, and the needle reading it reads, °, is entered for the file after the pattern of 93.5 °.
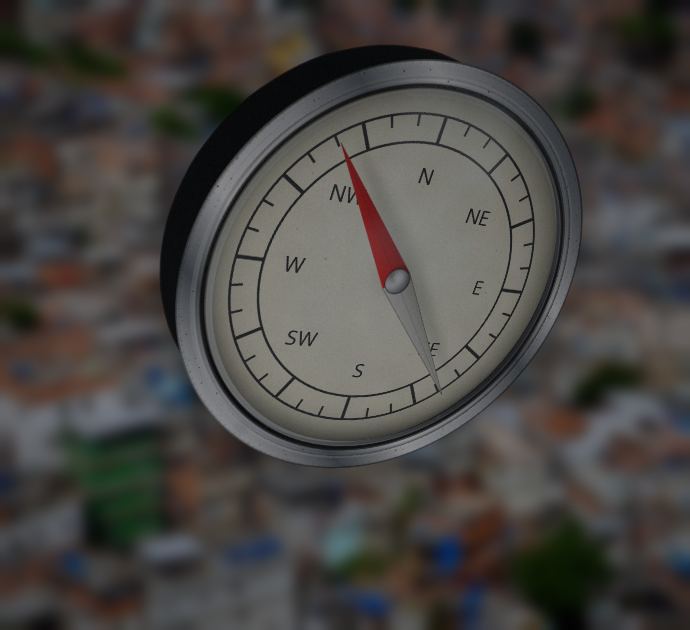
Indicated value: 320 °
